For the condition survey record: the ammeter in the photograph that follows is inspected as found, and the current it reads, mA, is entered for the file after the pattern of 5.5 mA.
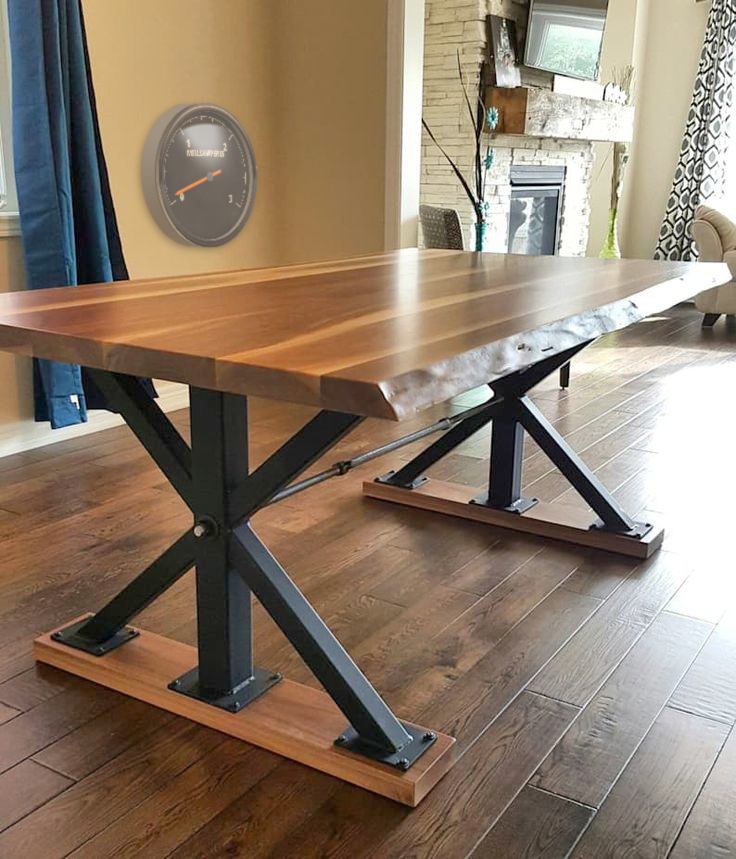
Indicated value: 0.1 mA
